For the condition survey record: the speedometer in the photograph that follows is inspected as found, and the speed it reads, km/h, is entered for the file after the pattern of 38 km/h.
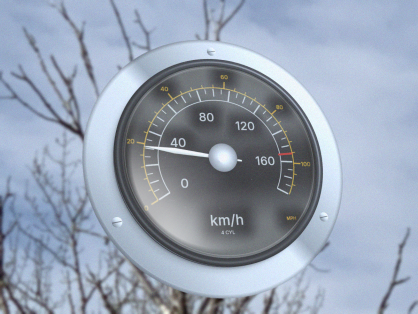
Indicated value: 30 km/h
